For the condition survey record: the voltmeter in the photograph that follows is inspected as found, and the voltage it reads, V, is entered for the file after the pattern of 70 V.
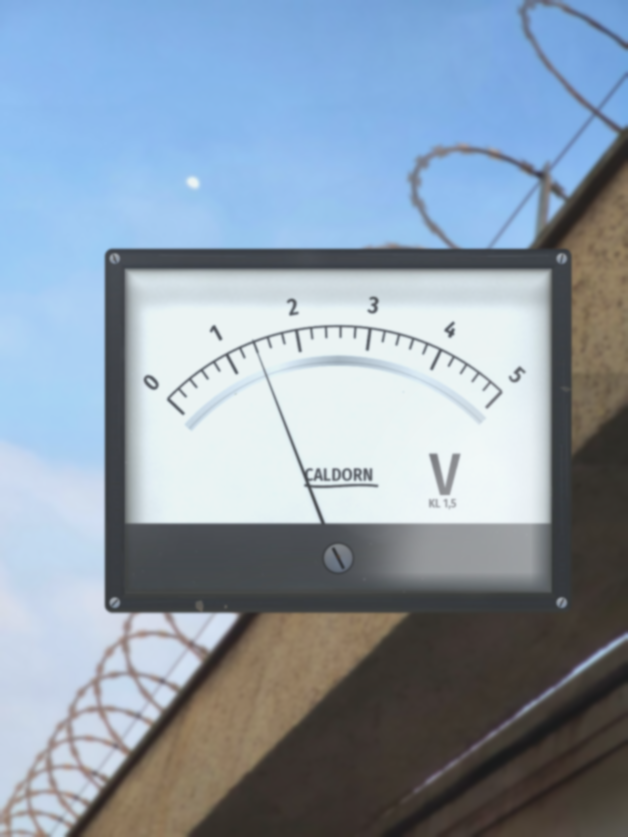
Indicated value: 1.4 V
